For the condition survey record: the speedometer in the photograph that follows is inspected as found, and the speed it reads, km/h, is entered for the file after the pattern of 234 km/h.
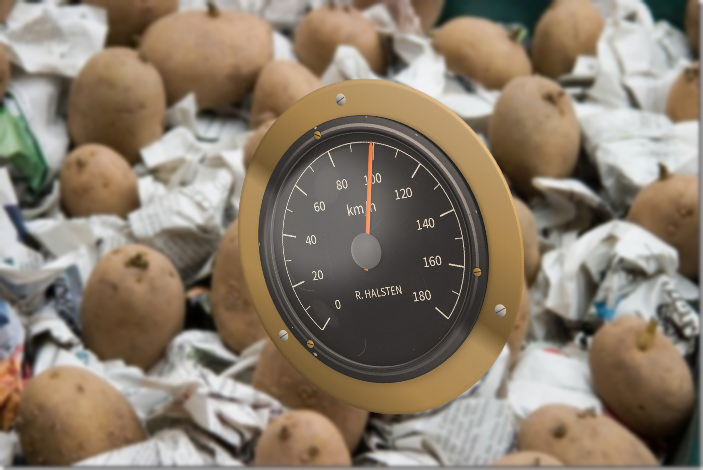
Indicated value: 100 km/h
